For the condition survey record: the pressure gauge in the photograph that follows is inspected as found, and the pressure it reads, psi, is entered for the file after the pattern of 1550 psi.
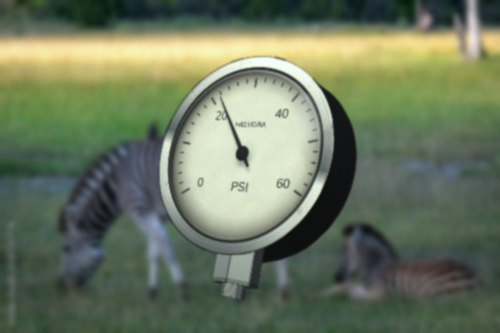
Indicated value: 22 psi
